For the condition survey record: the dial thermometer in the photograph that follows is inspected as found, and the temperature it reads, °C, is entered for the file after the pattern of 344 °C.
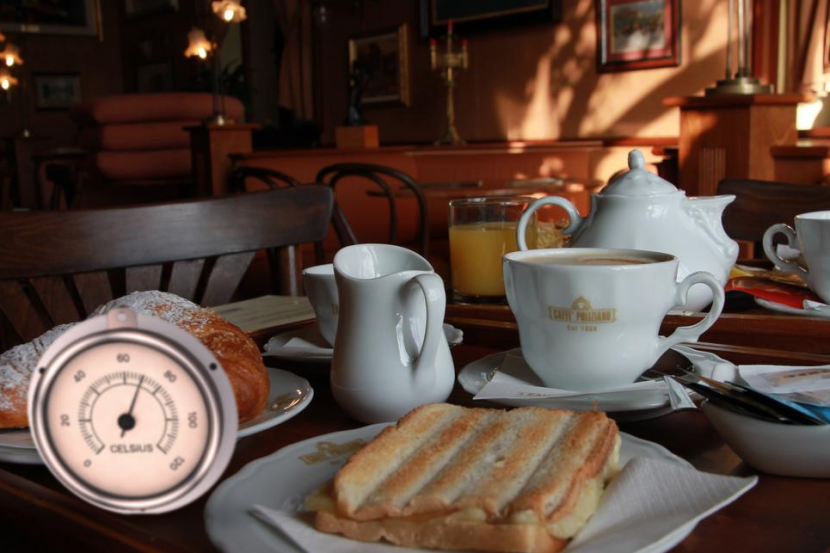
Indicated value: 70 °C
